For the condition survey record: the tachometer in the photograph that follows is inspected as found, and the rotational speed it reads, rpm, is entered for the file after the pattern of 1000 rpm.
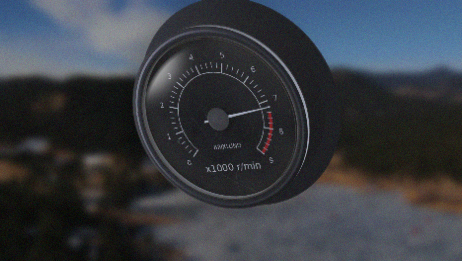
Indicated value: 7200 rpm
